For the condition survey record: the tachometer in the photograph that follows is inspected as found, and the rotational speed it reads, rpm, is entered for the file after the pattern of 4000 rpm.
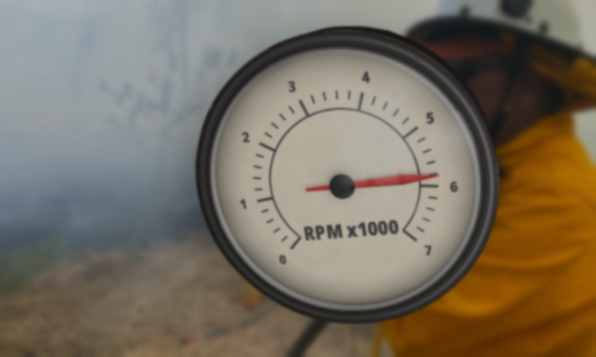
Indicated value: 5800 rpm
